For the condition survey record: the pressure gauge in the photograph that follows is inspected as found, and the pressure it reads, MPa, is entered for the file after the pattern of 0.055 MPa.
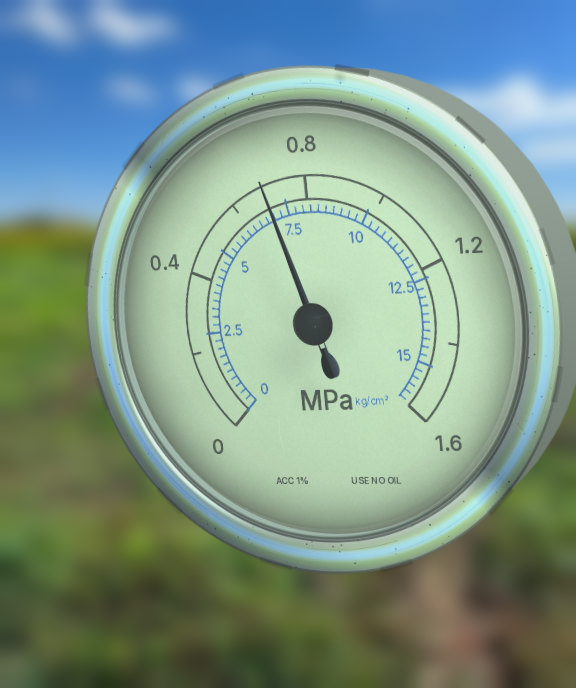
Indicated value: 0.7 MPa
